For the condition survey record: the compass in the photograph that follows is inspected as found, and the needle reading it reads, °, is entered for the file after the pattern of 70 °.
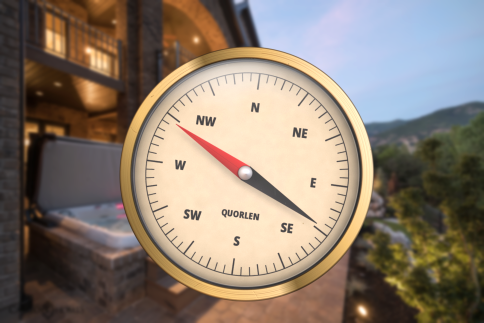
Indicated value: 297.5 °
